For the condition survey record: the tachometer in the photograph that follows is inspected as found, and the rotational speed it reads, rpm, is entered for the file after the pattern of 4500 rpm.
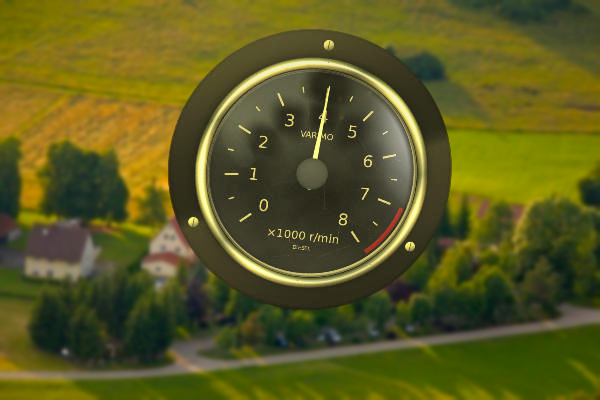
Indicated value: 4000 rpm
